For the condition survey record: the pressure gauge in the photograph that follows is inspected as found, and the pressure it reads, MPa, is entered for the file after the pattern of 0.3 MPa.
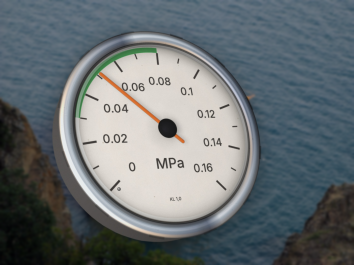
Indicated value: 0.05 MPa
